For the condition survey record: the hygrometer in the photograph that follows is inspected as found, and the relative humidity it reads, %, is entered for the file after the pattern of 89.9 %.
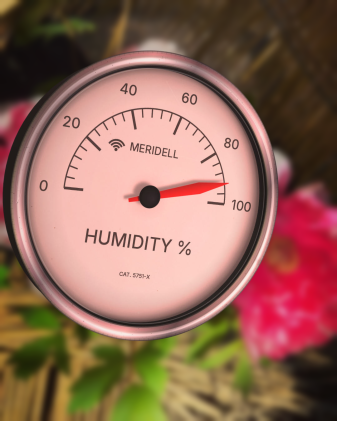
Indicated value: 92 %
